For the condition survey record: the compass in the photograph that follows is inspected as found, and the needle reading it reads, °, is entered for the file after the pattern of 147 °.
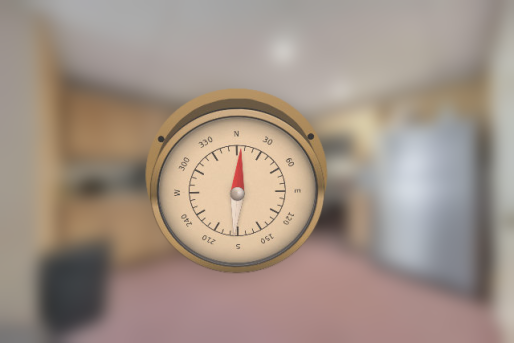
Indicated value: 5 °
